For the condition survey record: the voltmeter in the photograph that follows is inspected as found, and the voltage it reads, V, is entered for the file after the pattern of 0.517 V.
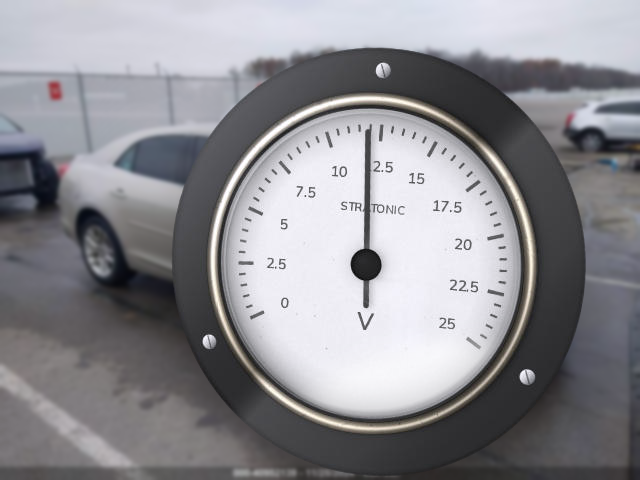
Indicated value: 12 V
